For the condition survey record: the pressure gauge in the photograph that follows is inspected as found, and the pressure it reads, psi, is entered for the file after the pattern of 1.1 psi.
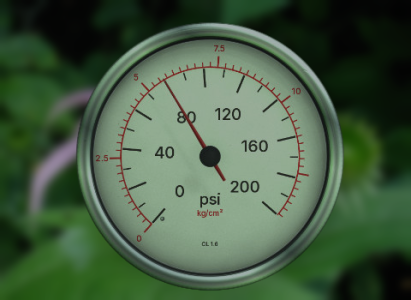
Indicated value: 80 psi
